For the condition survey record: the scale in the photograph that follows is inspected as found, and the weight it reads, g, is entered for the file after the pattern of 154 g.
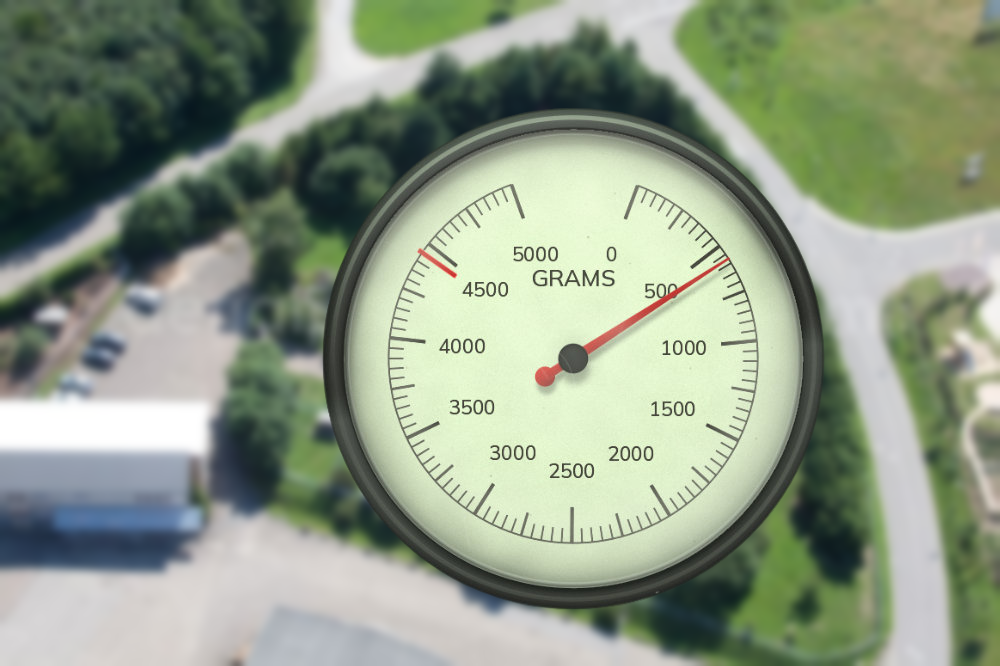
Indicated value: 575 g
